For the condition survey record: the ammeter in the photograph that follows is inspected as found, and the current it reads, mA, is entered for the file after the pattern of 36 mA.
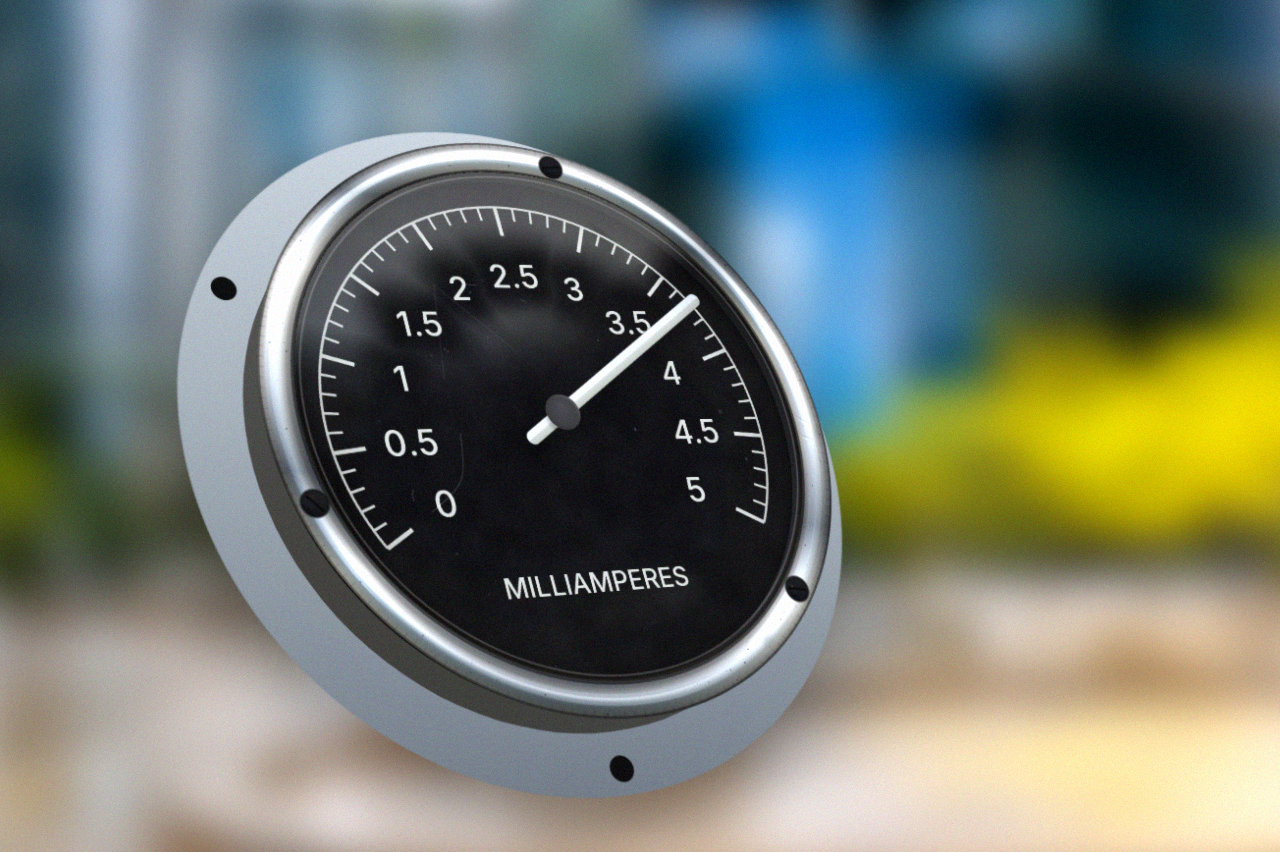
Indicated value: 3.7 mA
